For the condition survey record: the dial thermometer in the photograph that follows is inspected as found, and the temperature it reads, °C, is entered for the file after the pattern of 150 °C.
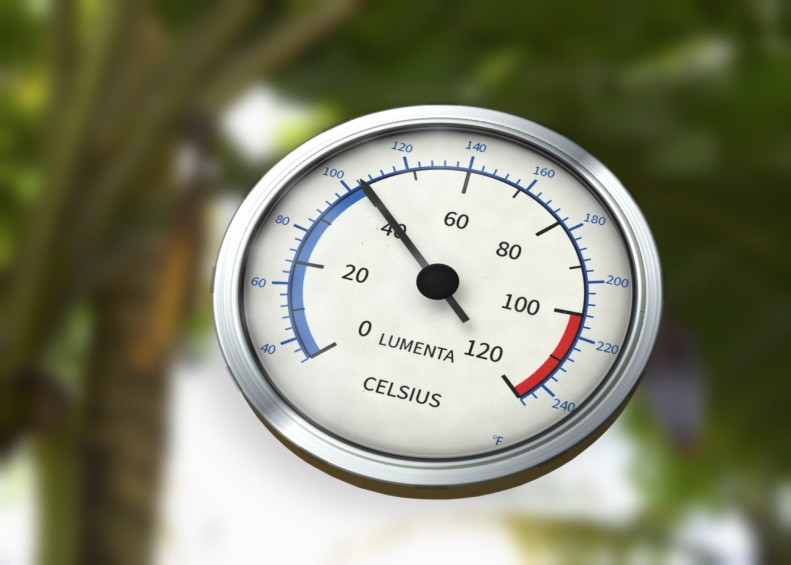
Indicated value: 40 °C
